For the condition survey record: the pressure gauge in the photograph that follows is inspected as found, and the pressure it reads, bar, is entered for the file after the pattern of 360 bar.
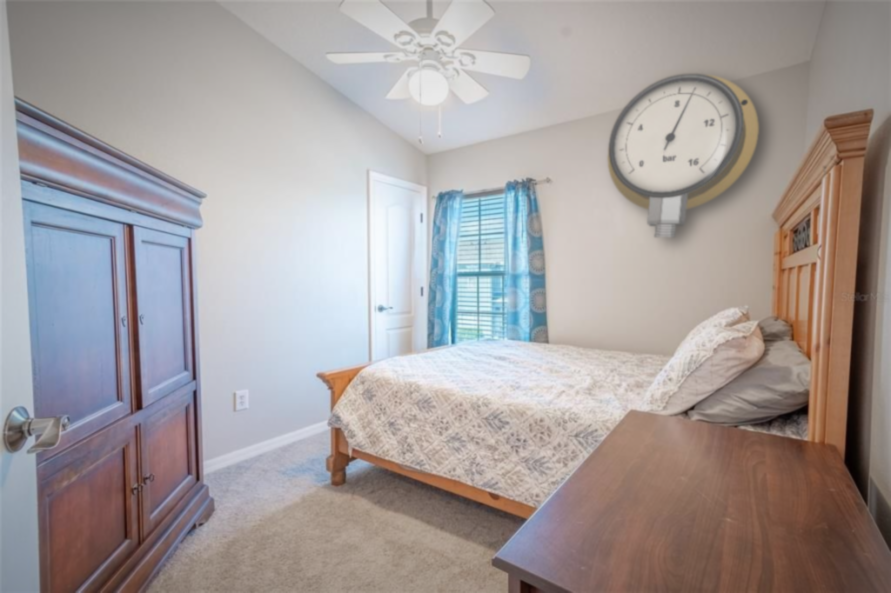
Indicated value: 9 bar
